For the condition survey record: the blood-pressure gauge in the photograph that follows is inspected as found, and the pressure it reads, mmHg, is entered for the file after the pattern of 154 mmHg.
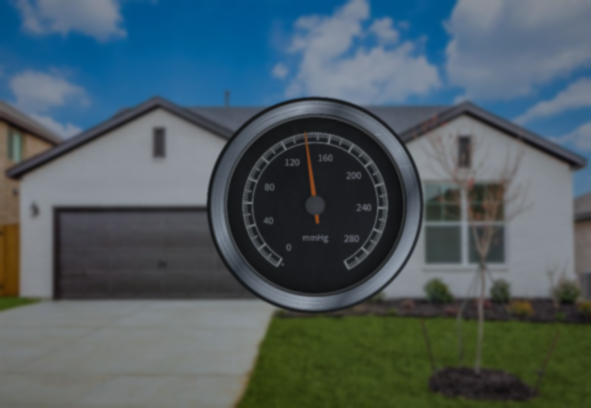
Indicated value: 140 mmHg
